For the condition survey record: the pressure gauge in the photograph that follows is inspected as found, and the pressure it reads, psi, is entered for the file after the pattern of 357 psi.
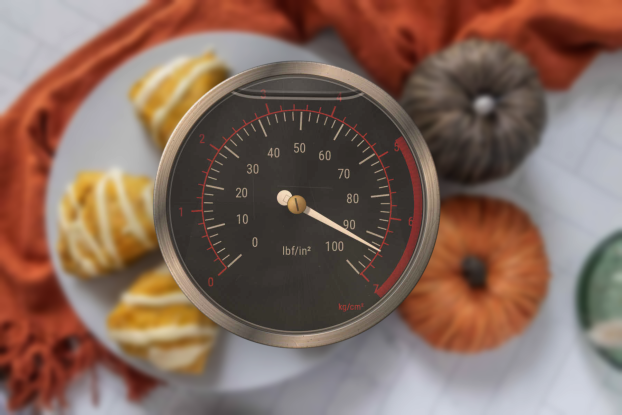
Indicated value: 93 psi
